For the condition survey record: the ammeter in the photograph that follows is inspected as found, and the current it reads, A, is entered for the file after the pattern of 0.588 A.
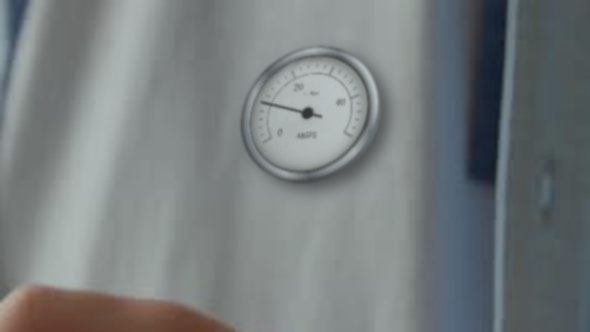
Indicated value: 10 A
